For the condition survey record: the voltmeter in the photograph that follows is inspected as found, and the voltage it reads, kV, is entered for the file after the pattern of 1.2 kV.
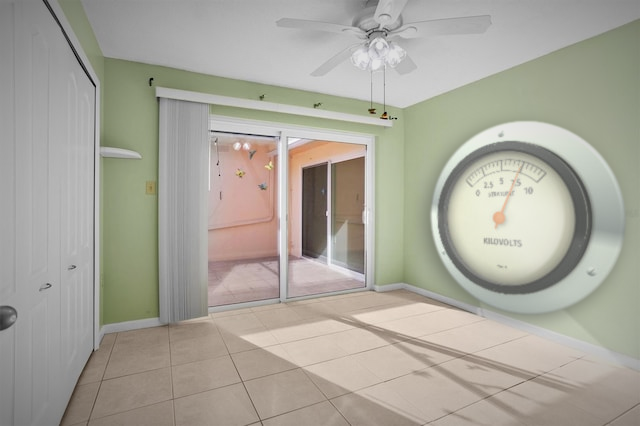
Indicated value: 7.5 kV
